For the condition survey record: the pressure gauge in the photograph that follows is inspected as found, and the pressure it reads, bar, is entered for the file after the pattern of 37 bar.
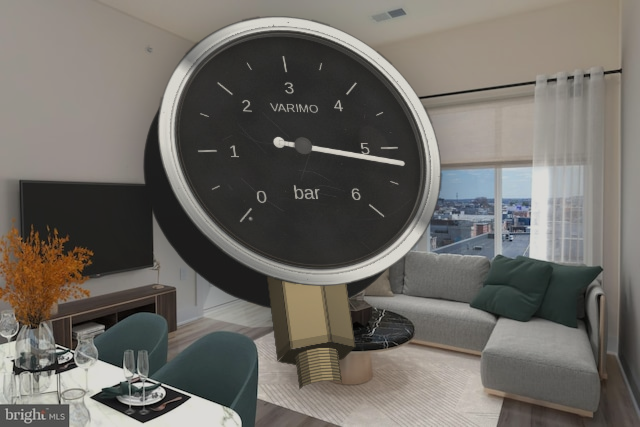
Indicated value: 5.25 bar
